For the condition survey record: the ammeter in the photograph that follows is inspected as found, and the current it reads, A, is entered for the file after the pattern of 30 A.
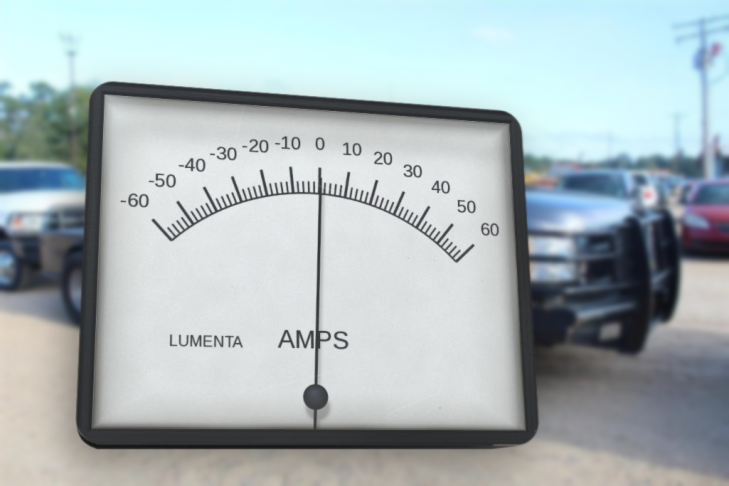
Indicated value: 0 A
